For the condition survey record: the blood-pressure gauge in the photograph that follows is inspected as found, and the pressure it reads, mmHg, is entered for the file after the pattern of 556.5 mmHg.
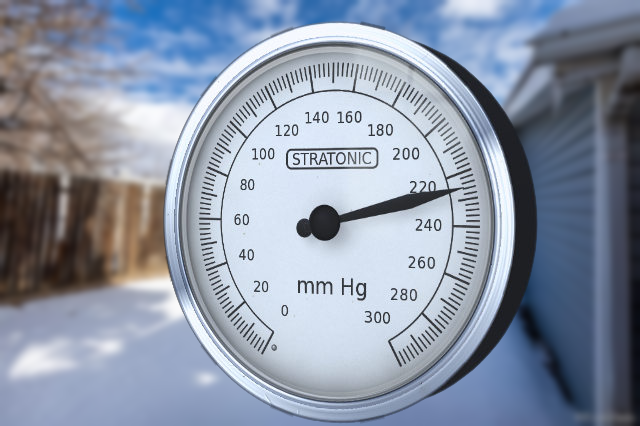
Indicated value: 226 mmHg
